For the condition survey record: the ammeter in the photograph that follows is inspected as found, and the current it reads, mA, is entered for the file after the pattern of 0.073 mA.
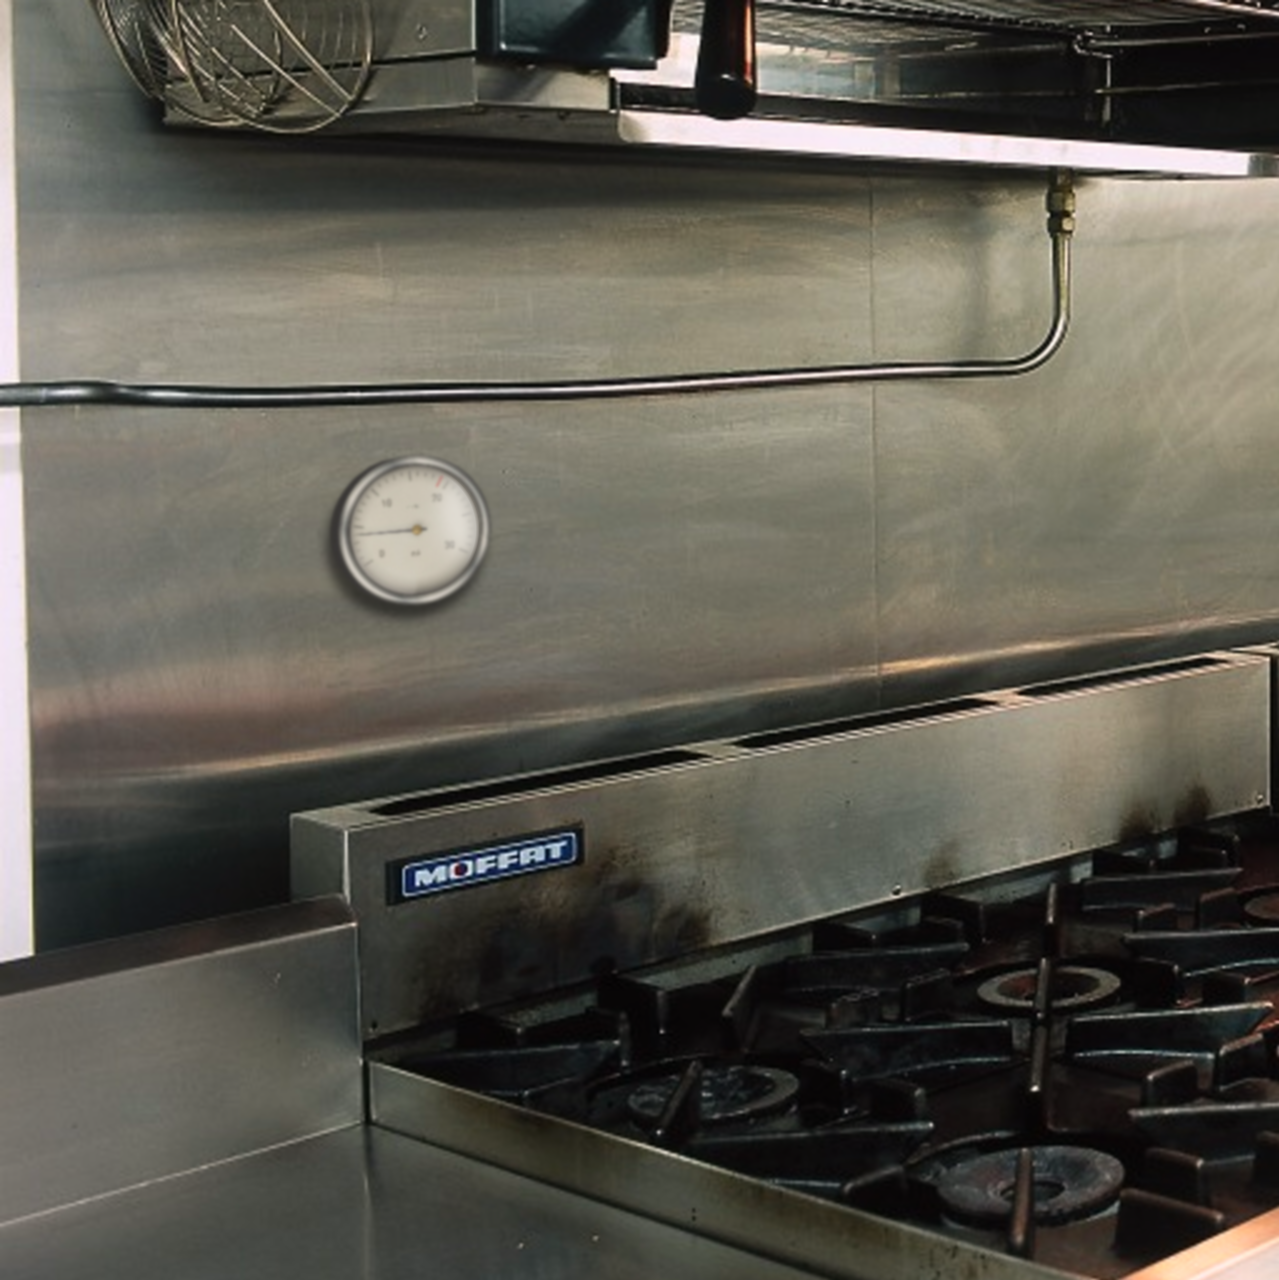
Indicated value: 4 mA
